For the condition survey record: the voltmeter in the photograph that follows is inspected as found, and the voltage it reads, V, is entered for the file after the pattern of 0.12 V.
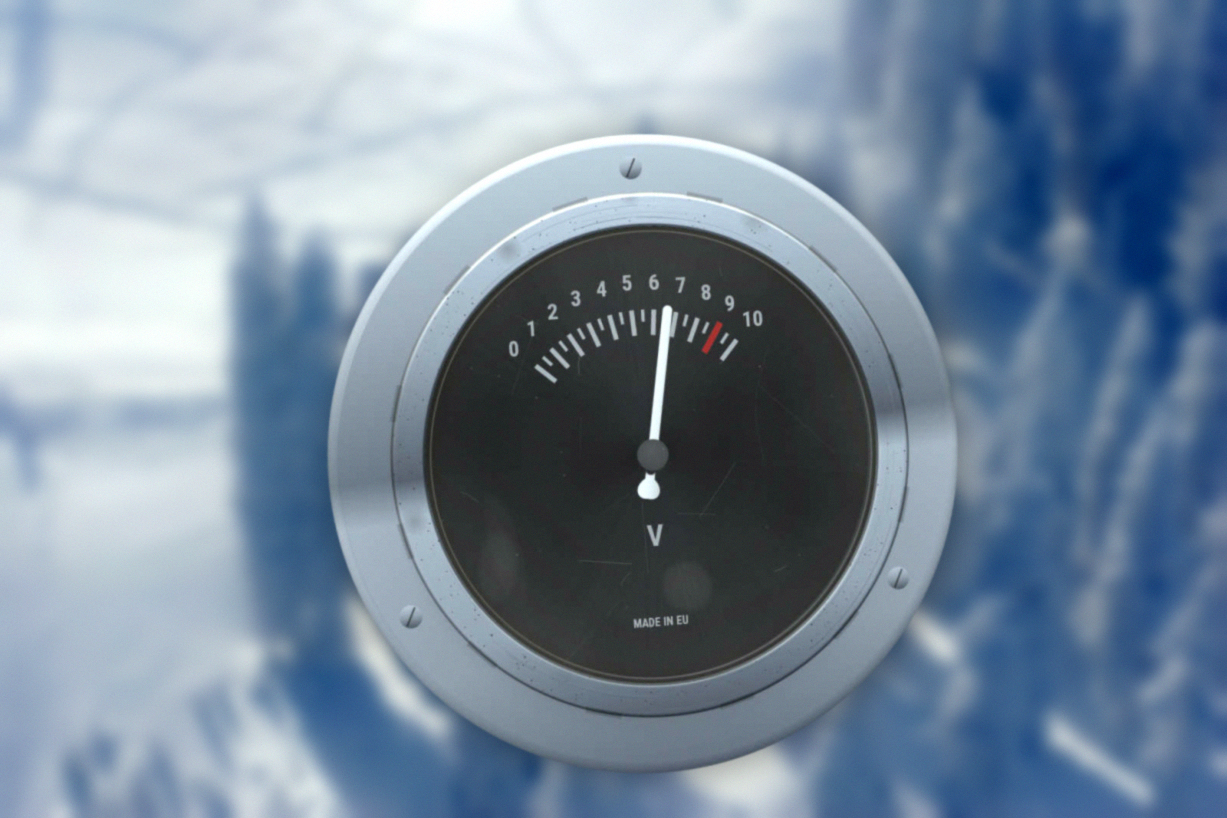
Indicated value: 6.5 V
